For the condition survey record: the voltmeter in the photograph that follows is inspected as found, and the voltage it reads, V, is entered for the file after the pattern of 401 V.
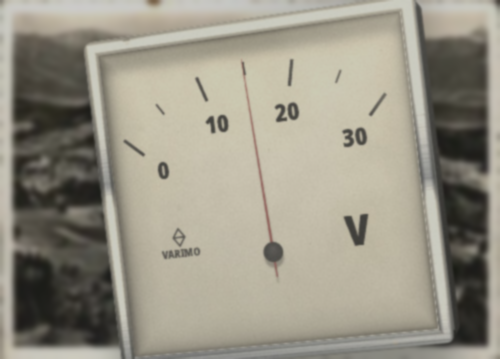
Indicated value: 15 V
